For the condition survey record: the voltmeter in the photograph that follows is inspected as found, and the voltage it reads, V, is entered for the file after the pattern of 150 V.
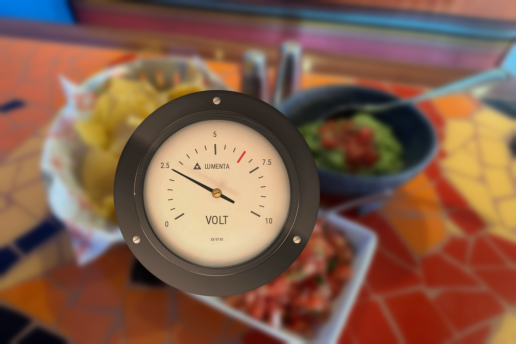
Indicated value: 2.5 V
